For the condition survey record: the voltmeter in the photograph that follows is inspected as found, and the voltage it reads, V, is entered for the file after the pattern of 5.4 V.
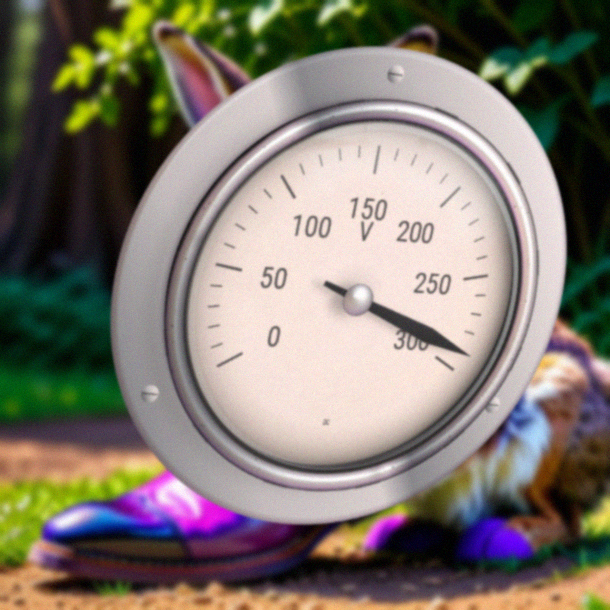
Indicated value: 290 V
